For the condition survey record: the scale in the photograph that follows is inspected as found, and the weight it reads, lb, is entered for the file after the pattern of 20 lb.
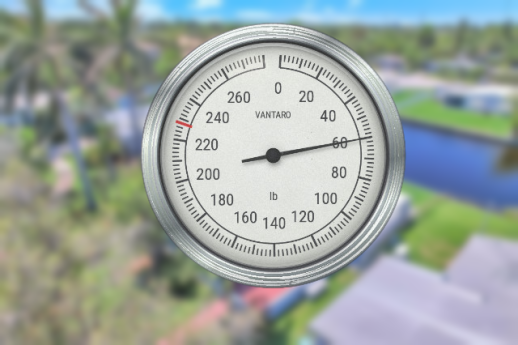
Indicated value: 60 lb
